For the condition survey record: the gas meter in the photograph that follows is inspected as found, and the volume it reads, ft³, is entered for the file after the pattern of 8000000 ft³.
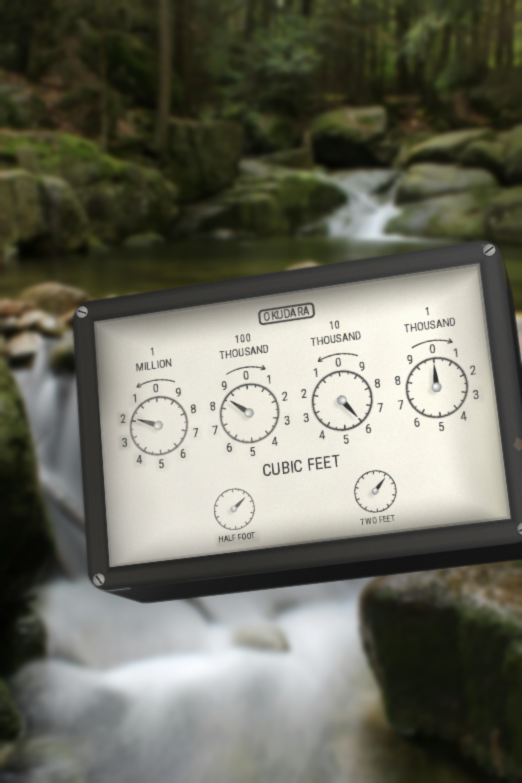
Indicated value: 186000 ft³
